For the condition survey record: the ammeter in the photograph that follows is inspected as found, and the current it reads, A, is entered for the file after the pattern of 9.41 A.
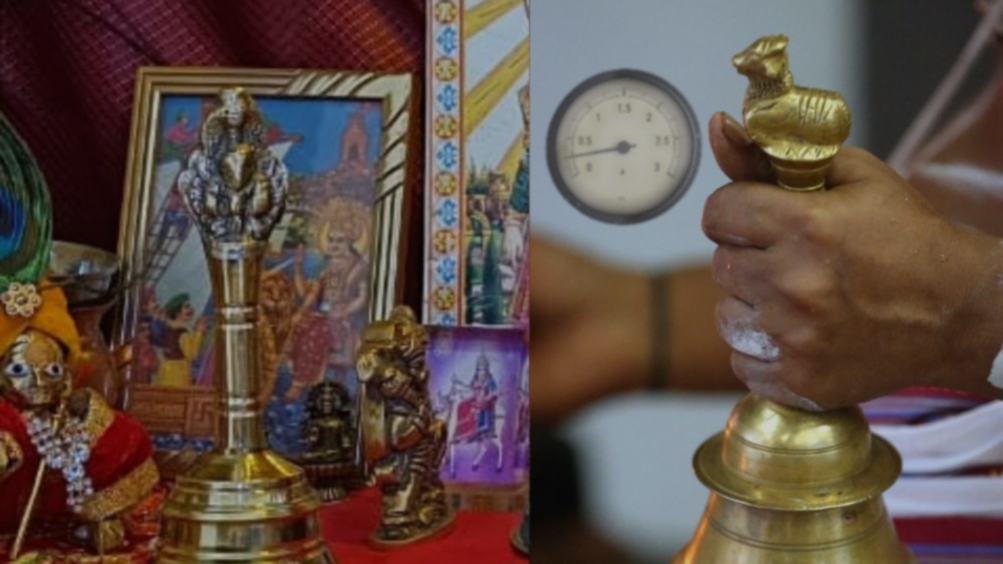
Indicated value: 0.25 A
